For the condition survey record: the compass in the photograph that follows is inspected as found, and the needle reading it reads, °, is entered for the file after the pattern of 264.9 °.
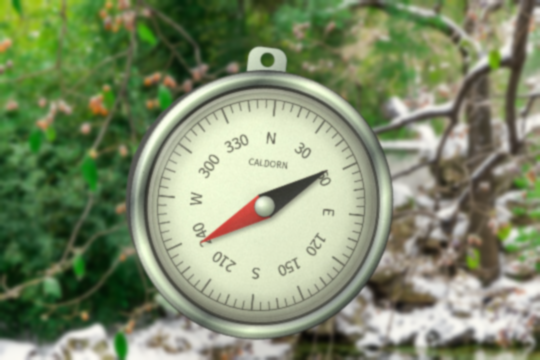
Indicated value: 235 °
